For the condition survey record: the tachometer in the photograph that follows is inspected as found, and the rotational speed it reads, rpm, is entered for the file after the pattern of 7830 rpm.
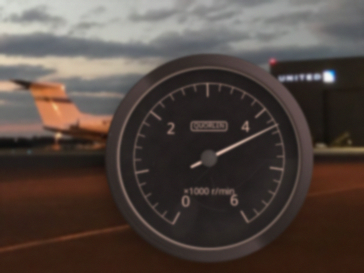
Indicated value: 4300 rpm
